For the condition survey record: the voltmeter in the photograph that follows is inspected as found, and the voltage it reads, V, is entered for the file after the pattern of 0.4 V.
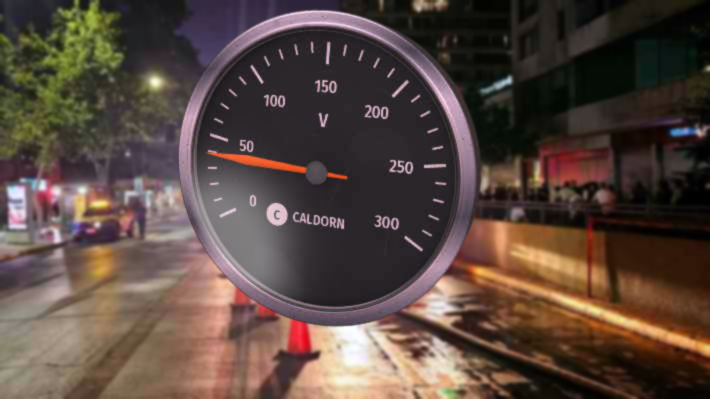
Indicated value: 40 V
